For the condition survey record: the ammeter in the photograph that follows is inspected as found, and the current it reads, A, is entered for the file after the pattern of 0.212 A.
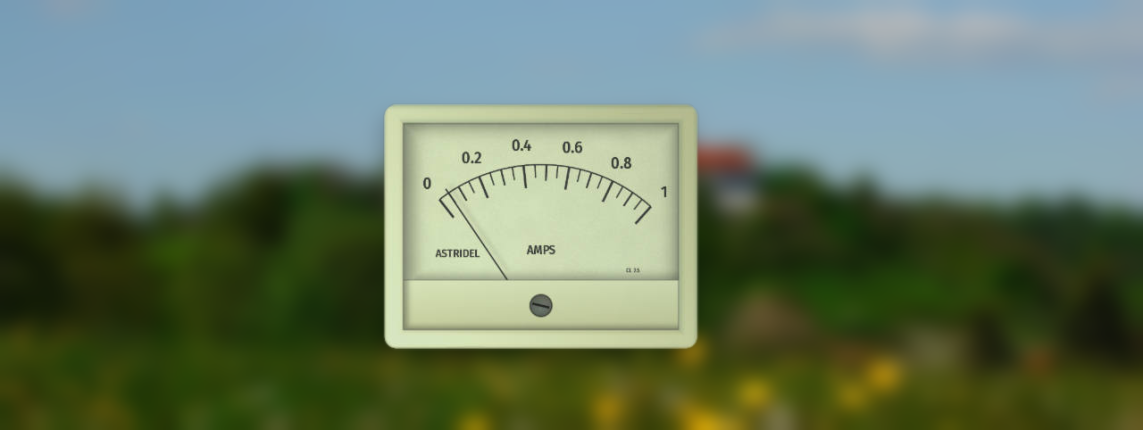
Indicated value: 0.05 A
